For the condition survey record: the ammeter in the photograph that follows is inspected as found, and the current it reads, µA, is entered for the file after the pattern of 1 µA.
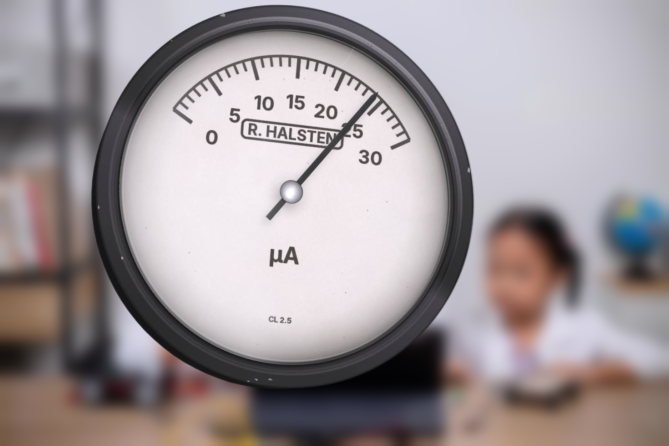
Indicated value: 24 µA
